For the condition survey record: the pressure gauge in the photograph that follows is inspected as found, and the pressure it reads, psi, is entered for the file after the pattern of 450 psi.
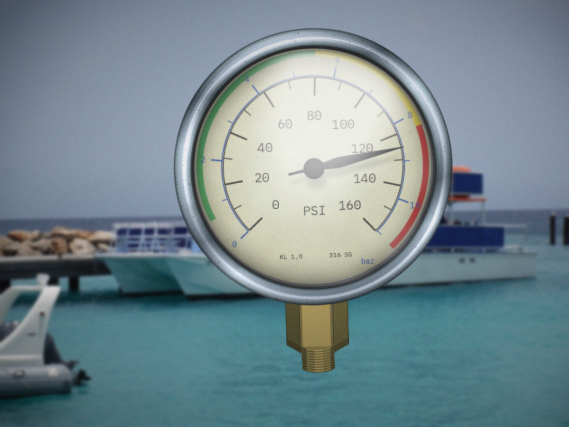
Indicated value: 125 psi
